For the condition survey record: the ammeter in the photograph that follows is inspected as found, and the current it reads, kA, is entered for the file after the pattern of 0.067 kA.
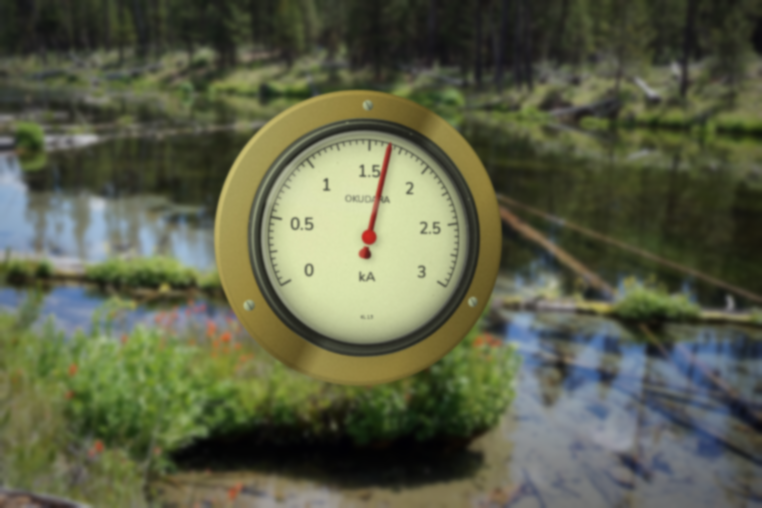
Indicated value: 1.65 kA
